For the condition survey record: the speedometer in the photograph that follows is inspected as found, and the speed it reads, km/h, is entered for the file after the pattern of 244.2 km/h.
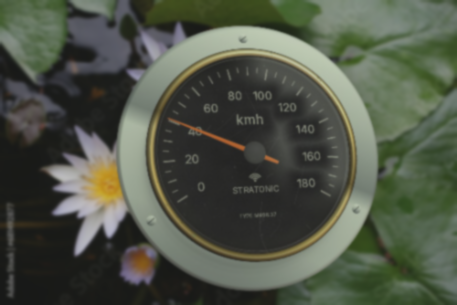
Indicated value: 40 km/h
